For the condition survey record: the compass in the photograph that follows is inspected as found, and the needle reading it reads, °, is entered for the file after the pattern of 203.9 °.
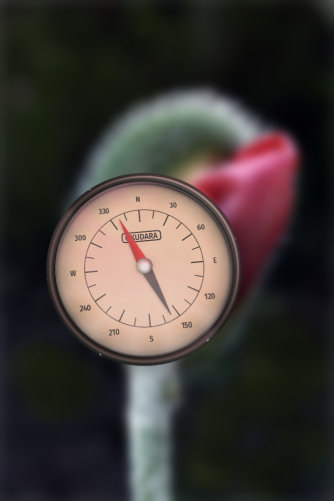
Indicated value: 337.5 °
